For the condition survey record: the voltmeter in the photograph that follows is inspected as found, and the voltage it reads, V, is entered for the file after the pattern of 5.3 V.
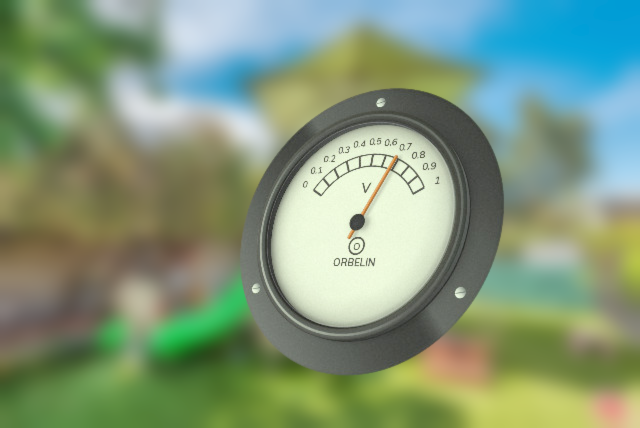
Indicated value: 0.7 V
